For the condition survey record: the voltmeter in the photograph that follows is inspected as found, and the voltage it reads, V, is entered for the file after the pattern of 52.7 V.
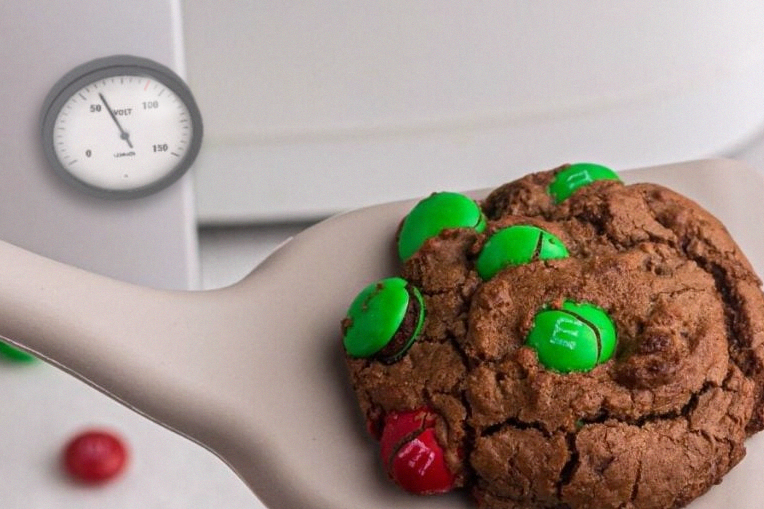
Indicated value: 60 V
